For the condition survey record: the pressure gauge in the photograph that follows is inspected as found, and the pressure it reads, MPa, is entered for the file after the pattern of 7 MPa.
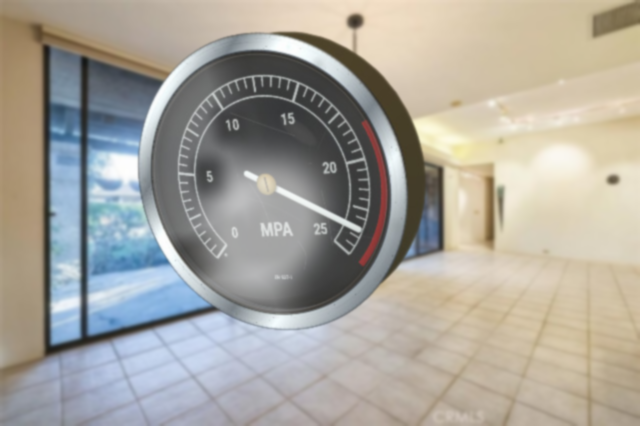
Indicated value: 23.5 MPa
